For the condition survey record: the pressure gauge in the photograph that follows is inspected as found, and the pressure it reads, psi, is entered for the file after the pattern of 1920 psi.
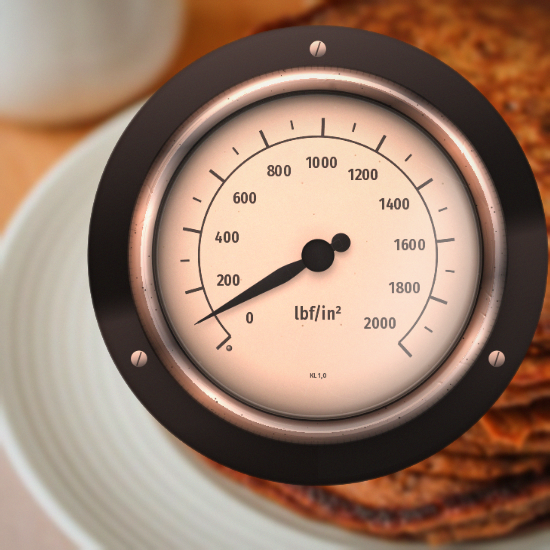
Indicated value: 100 psi
